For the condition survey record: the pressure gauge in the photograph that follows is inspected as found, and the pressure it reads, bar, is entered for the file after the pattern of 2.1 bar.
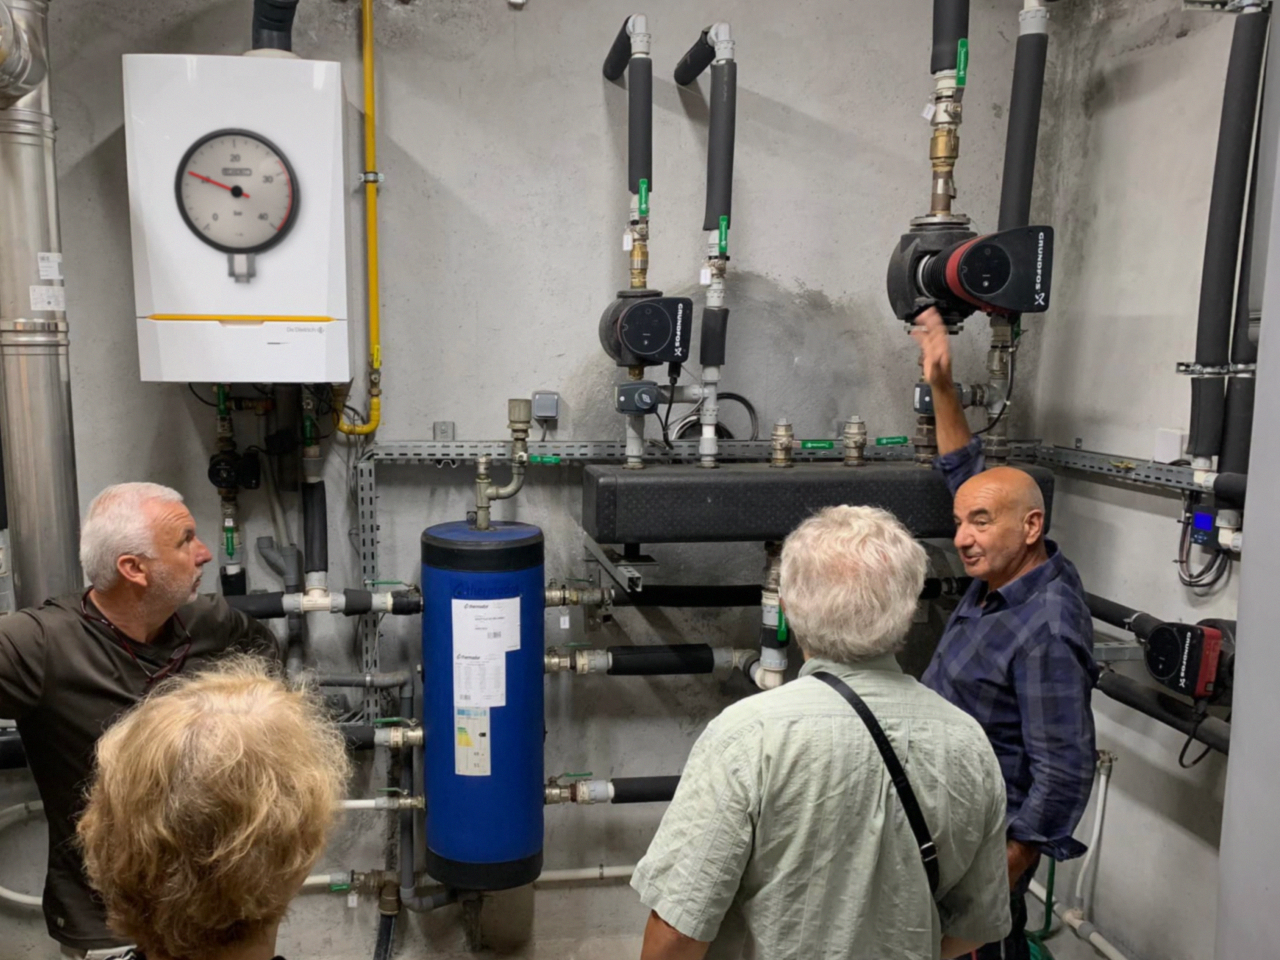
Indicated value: 10 bar
